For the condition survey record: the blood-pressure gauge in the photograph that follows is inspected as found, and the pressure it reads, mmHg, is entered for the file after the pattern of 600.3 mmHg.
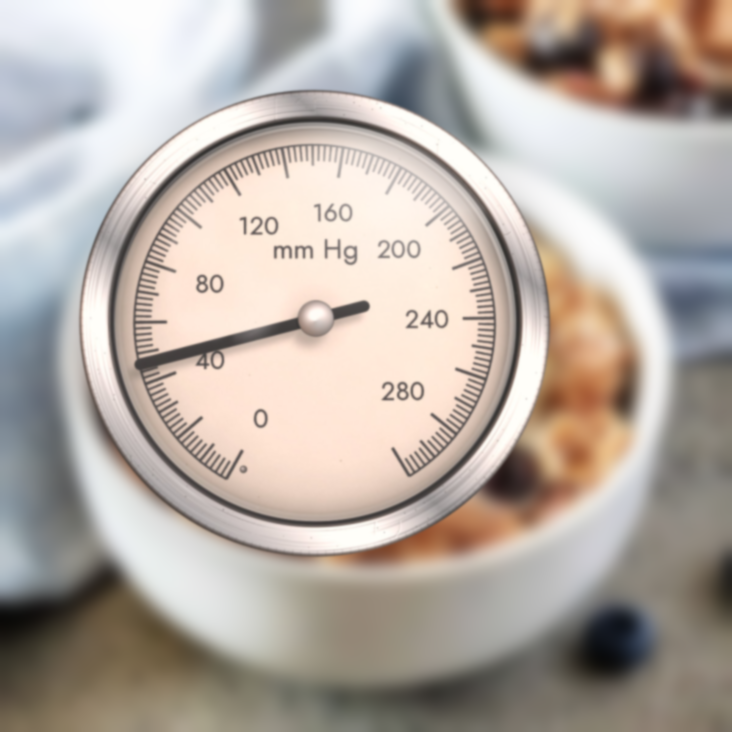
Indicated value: 46 mmHg
